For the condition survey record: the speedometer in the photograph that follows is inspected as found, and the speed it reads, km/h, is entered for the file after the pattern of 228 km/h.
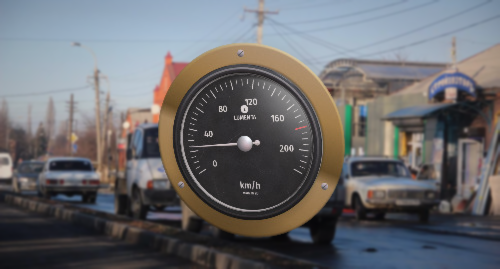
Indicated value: 25 km/h
